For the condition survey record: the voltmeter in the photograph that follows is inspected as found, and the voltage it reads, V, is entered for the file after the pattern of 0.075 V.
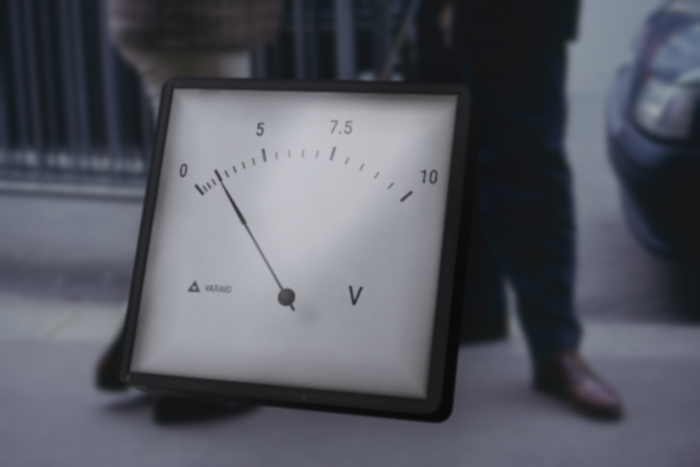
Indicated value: 2.5 V
